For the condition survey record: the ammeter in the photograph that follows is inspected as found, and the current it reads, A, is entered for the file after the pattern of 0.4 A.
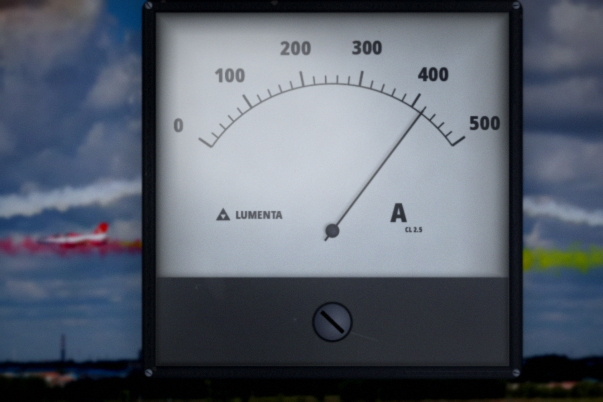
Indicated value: 420 A
